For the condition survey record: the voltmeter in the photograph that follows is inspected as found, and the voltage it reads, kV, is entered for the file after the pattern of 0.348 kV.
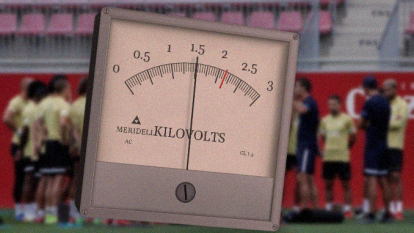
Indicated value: 1.5 kV
